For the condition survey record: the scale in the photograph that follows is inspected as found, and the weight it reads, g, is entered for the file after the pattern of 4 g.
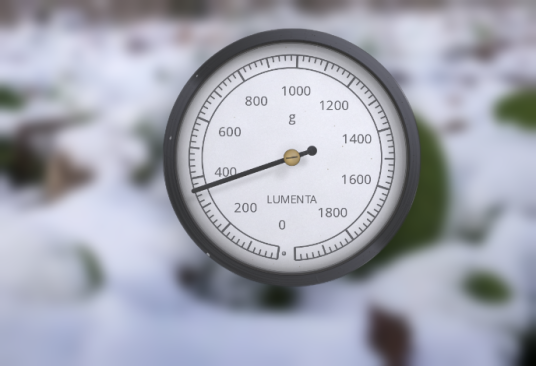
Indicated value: 360 g
